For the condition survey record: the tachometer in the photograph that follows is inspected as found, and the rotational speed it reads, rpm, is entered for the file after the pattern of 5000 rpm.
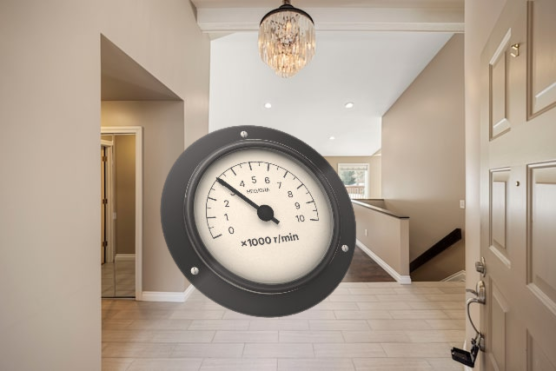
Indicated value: 3000 rpm
